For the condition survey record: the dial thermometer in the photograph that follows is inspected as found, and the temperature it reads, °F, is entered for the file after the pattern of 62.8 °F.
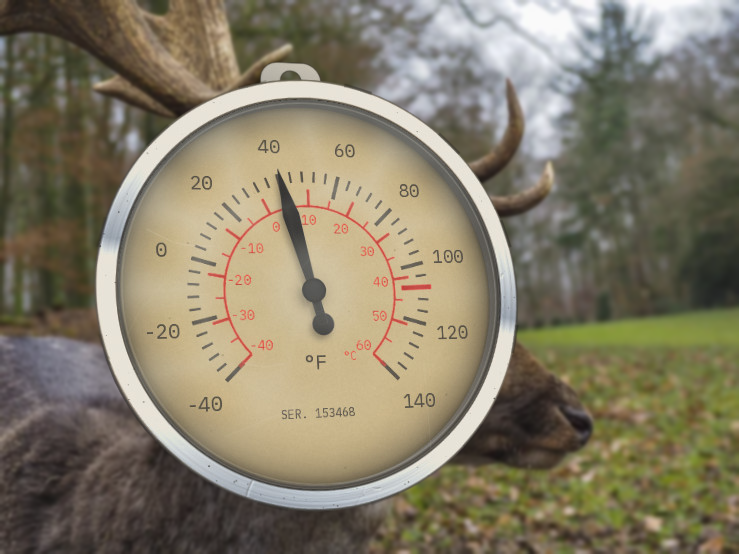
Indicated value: 40 °F
